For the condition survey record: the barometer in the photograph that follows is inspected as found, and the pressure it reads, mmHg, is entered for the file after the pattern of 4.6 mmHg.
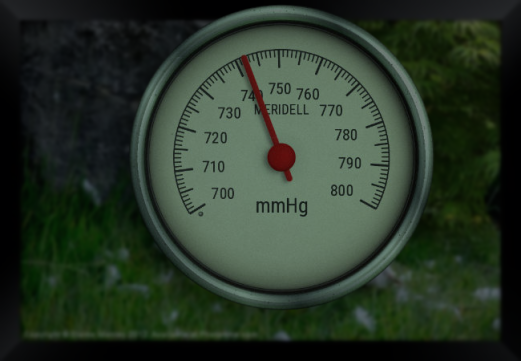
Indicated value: 742 mmHg
